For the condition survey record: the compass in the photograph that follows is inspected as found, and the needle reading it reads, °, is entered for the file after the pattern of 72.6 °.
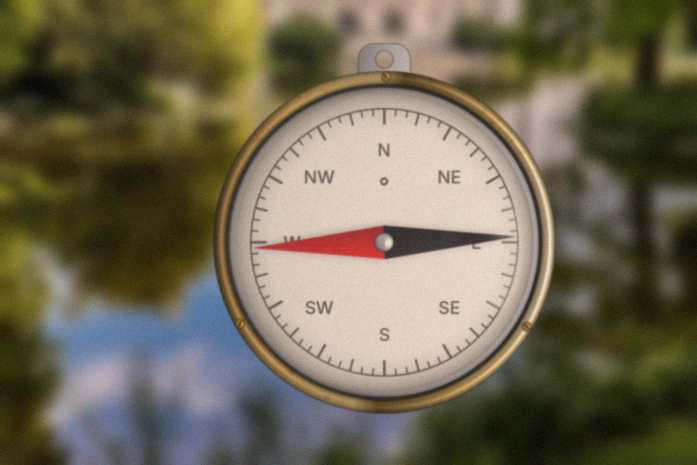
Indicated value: 267.5 °
